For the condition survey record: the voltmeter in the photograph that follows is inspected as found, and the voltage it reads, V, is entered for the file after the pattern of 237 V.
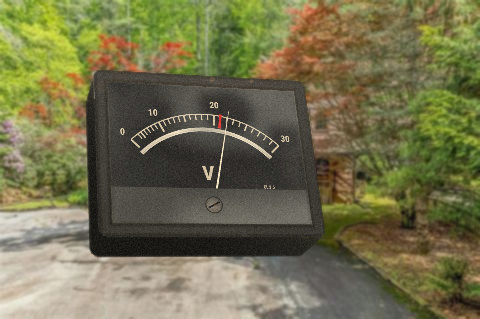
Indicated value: 22 V
